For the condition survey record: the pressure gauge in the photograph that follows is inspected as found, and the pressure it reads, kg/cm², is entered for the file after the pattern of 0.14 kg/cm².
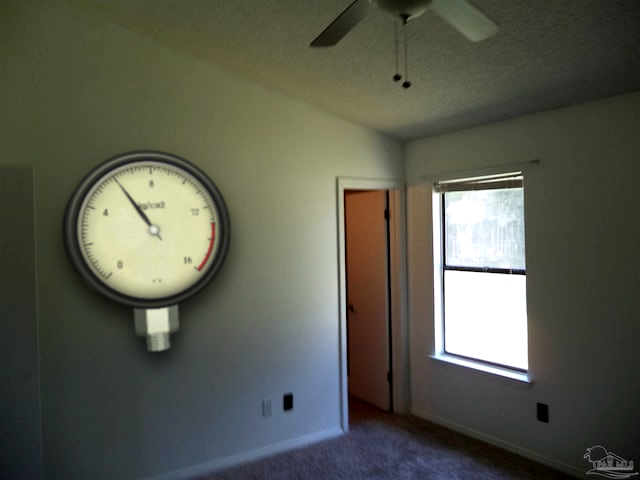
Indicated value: 6 kg/cm²
